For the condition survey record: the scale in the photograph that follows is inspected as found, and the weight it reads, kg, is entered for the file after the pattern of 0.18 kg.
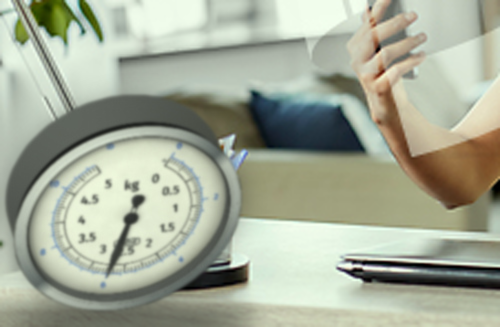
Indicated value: 2.75 kg
